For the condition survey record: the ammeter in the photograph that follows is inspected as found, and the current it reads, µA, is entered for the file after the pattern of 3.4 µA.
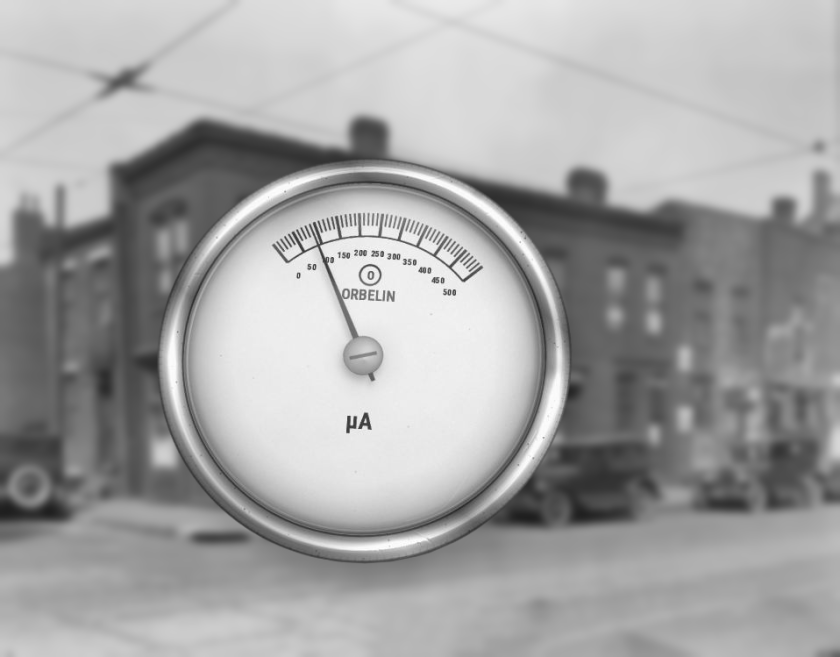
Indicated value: 90 µA
